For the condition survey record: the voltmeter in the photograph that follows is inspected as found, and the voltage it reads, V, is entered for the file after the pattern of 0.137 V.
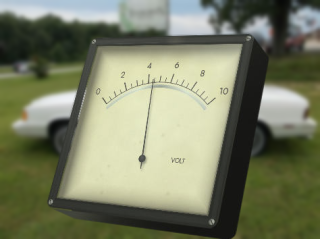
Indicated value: 4.5 V
